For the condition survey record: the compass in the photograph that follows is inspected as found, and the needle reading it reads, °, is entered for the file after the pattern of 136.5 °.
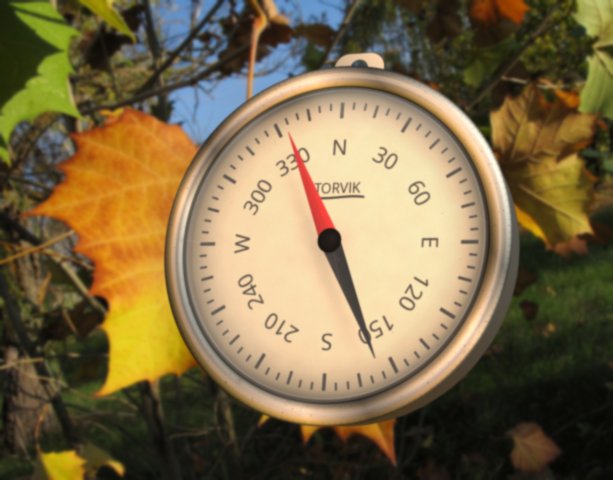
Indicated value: 335 °
